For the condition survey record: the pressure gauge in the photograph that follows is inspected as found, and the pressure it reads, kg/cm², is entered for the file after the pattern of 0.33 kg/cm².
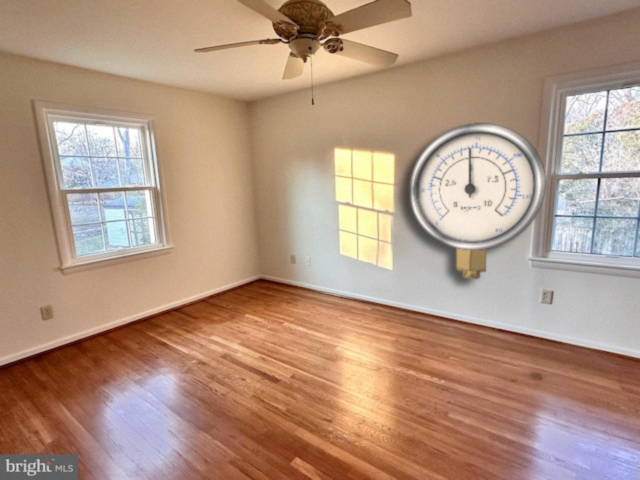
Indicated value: 5 kg/cm²
